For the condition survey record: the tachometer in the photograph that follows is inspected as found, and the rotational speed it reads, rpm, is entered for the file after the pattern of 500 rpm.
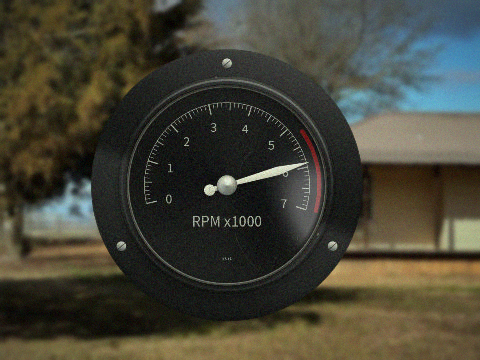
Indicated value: 5900 rpm
